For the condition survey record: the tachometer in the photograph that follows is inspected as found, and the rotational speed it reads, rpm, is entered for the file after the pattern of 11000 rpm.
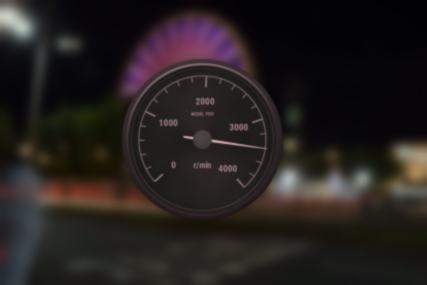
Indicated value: 3400 rpm
